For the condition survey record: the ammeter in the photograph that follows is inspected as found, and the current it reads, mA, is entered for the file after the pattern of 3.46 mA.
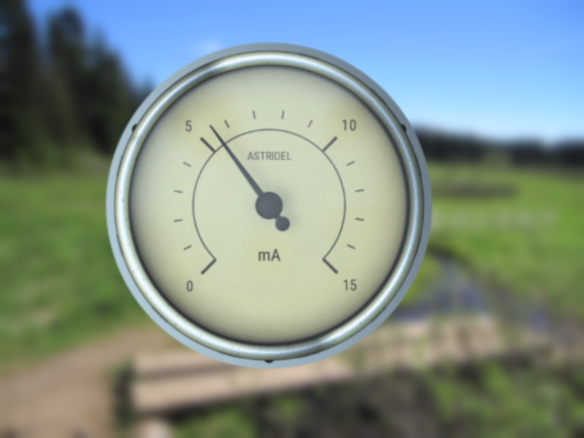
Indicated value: 5.5 mA
